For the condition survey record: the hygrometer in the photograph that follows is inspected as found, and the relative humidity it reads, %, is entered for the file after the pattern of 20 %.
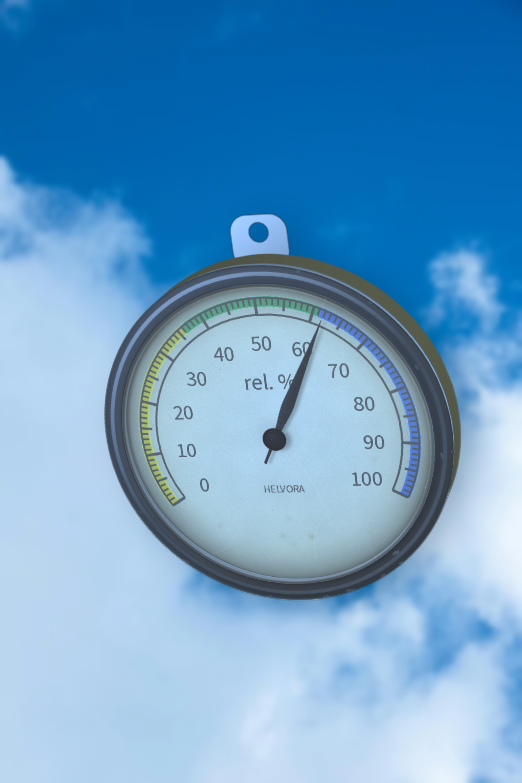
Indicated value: 62 %
